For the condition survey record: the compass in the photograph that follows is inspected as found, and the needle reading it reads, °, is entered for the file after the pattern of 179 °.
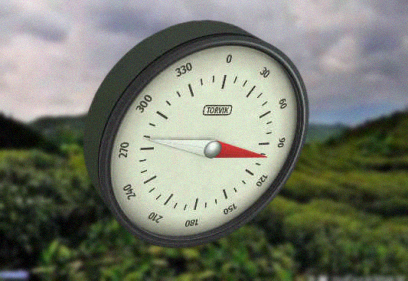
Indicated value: 100 °
